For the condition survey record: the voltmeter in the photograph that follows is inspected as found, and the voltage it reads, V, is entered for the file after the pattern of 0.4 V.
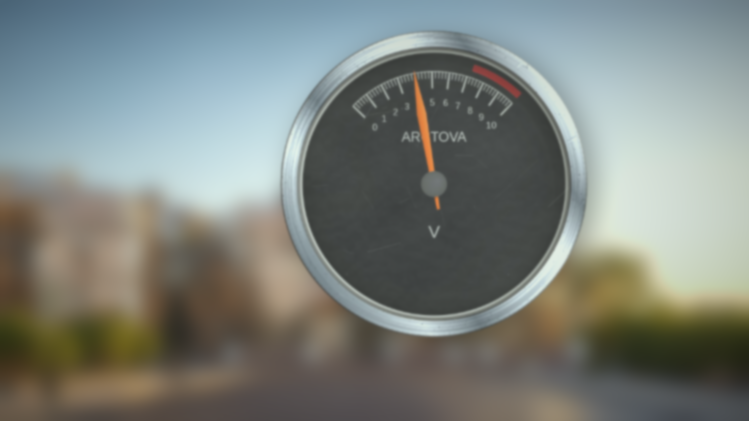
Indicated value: 4 V
